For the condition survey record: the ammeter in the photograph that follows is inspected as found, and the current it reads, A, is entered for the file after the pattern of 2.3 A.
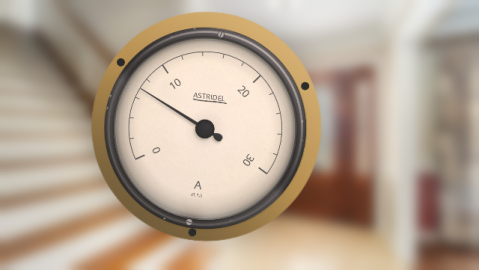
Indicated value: 7 A
